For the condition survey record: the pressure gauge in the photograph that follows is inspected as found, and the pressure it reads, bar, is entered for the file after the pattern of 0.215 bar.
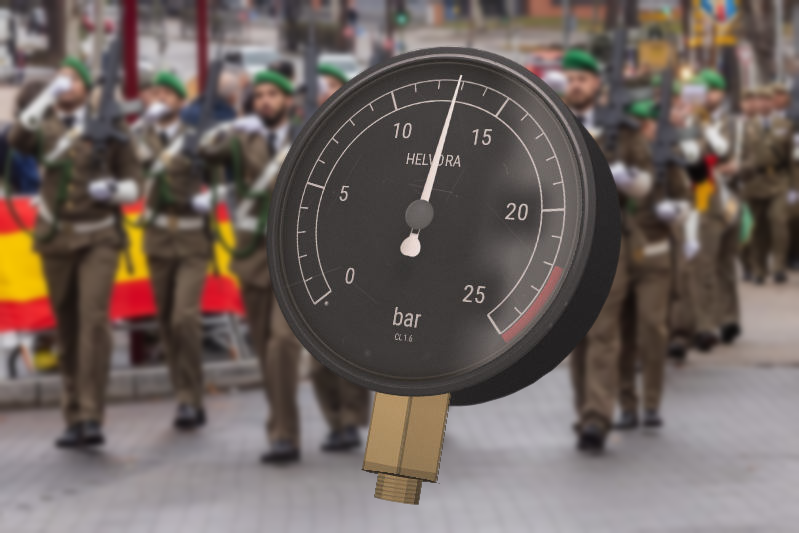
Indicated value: 13 bar
